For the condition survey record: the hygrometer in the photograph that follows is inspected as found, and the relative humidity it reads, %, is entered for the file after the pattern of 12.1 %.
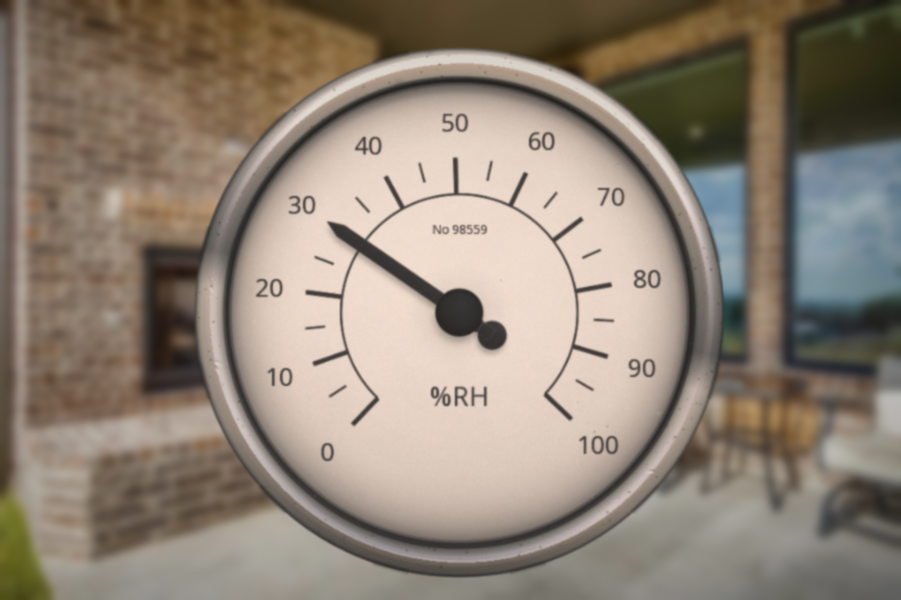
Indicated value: 30 %
